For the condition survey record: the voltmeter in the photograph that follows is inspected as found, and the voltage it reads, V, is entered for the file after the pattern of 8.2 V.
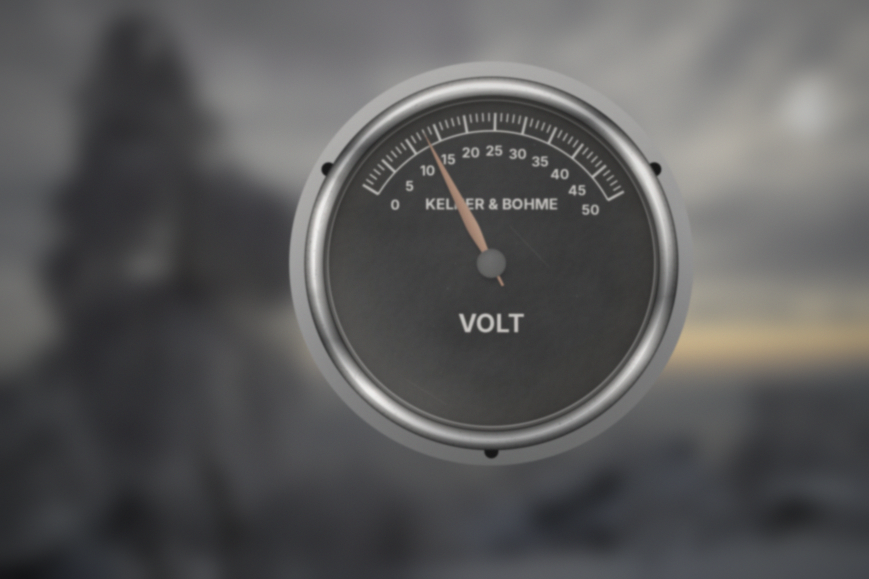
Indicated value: 13 V
